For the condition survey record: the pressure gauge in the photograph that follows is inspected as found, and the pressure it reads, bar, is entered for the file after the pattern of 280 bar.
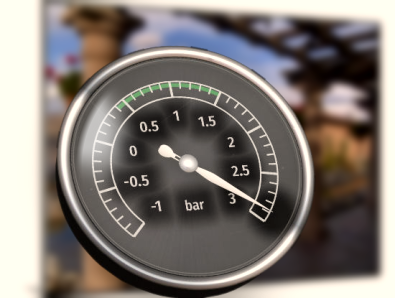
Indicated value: 2.9 bar
